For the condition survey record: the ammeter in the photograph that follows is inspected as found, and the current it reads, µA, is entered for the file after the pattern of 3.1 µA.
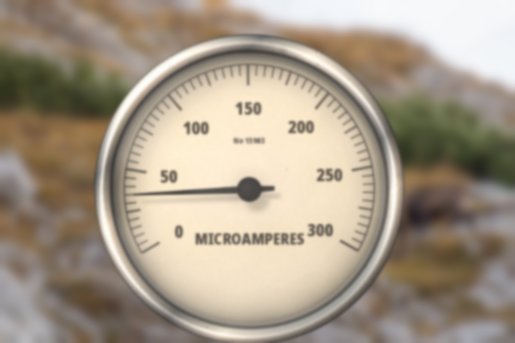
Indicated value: 35 µA
